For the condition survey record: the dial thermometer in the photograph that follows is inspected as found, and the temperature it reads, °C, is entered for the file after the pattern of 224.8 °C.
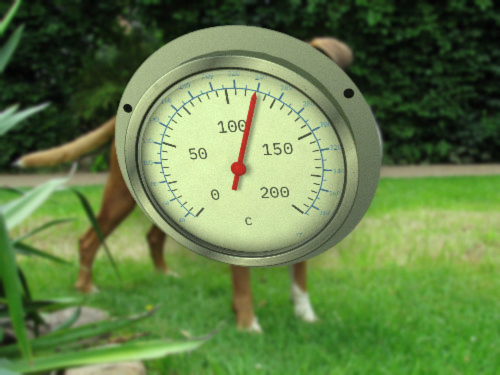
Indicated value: 115 °C
